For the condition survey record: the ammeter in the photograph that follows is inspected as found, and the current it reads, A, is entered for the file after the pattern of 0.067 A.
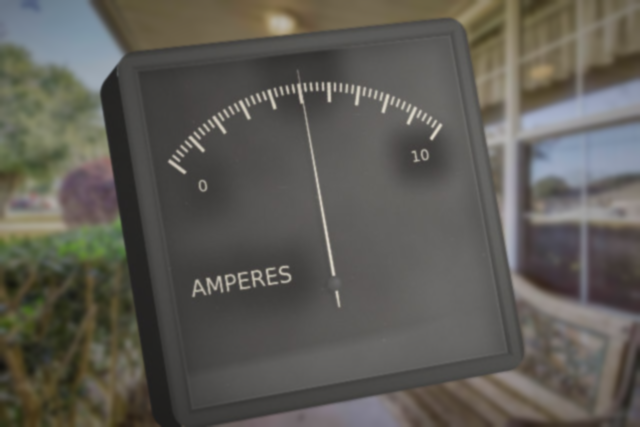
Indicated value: 5 A
